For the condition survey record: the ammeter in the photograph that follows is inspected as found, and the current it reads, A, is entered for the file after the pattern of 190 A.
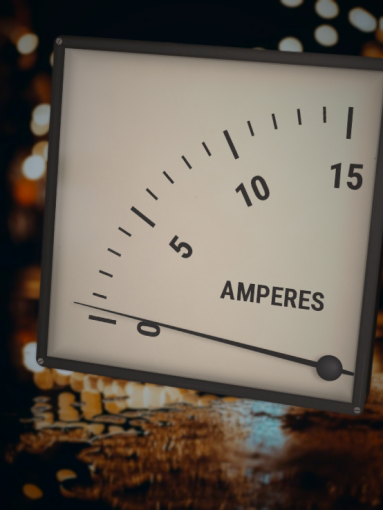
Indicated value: 0.5 A
